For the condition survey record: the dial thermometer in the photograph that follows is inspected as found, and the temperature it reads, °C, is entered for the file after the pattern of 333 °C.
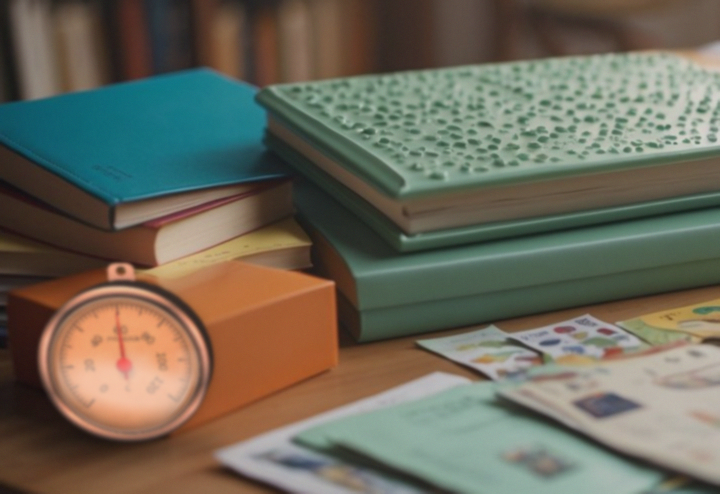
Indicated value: 60 °C
